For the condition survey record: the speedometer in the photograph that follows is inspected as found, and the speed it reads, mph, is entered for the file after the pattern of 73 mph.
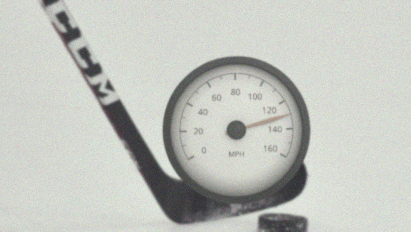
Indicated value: 130 mph
